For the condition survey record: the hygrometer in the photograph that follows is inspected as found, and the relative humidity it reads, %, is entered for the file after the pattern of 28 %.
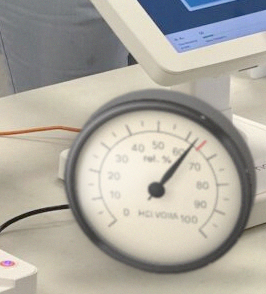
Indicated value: 62.5 %
